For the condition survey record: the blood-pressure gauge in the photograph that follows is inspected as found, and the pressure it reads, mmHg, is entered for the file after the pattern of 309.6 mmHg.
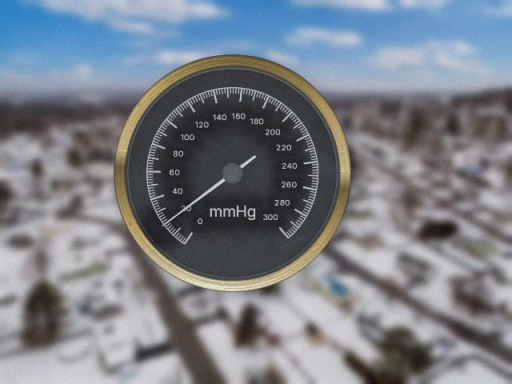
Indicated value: 20 mmHg
